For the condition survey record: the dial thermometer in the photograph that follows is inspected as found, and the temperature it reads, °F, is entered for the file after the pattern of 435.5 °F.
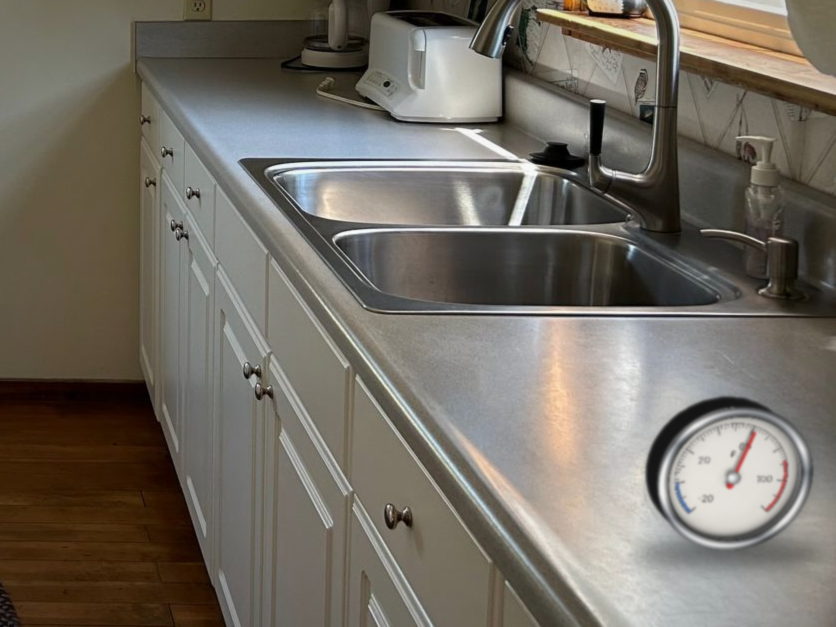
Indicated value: 60 °F
